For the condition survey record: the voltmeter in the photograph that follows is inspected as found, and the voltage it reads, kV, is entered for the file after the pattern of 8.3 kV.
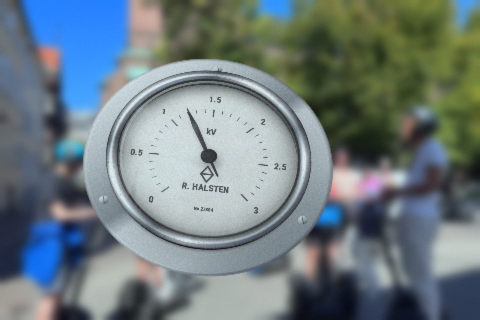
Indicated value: 1.2 kV
